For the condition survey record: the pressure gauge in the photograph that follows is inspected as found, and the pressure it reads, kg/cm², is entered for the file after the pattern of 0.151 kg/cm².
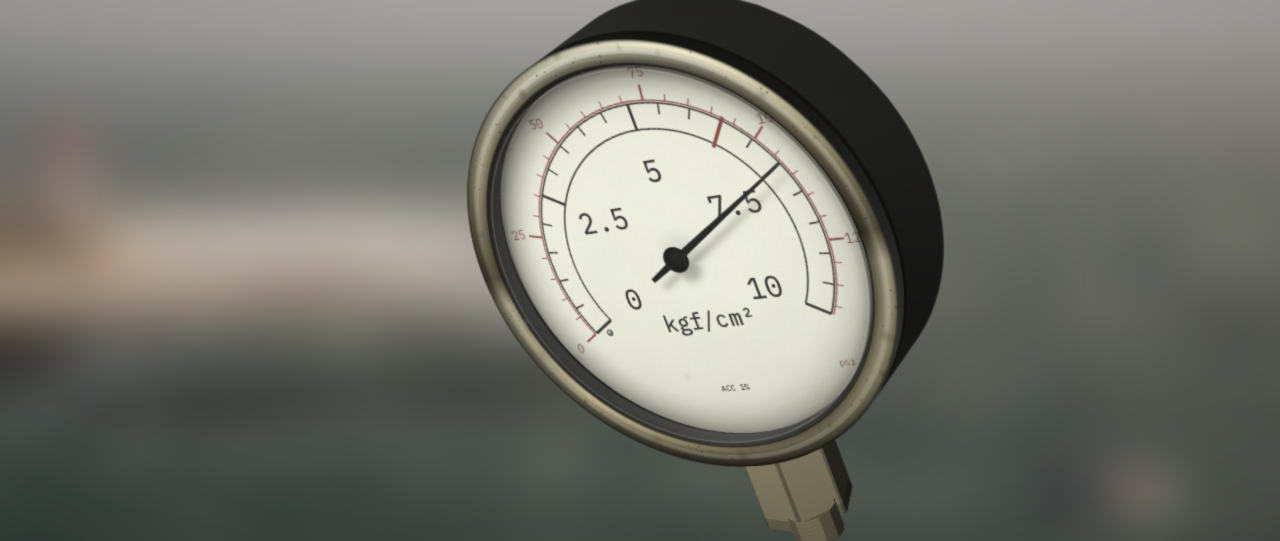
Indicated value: 7.5 kg/cm²
